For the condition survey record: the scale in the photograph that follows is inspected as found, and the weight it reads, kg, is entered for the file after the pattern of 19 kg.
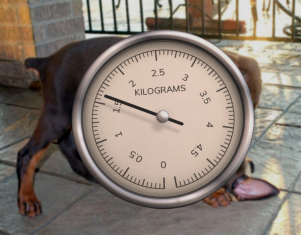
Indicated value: 1.6 kg
